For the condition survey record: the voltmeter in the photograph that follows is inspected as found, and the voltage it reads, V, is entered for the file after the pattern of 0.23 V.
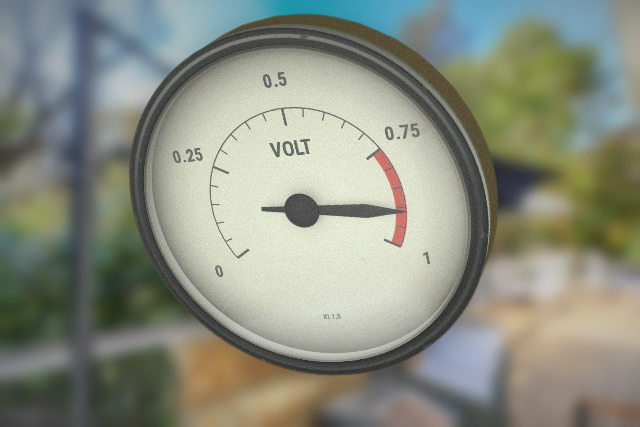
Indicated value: 0.9 V
